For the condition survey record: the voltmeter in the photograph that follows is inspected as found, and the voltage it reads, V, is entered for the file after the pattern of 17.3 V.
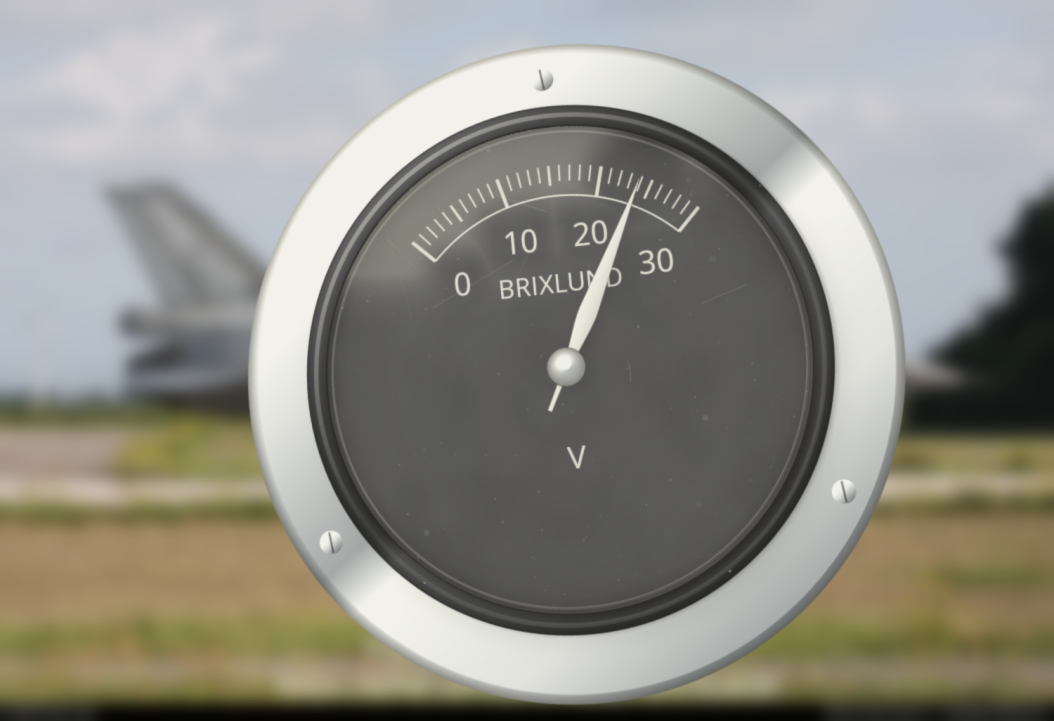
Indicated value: 24 V
